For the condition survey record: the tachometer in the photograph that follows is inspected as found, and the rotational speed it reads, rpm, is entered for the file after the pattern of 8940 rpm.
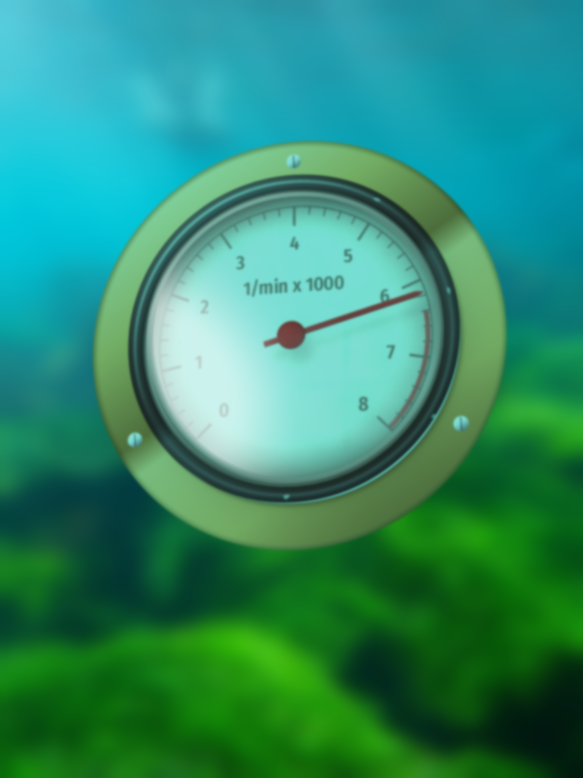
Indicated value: 6200 rpm
